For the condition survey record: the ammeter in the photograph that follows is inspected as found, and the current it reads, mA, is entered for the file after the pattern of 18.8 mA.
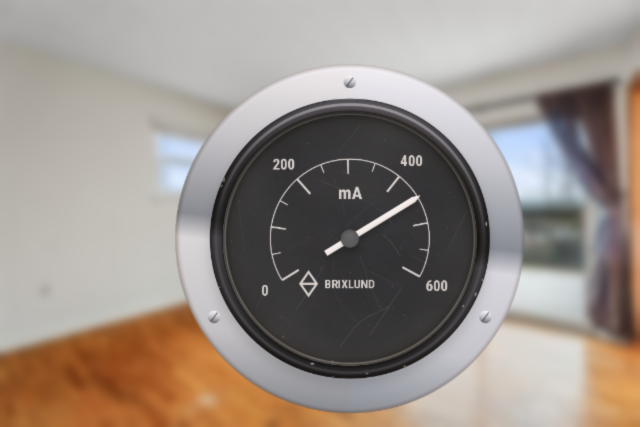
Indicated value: 450 mA
